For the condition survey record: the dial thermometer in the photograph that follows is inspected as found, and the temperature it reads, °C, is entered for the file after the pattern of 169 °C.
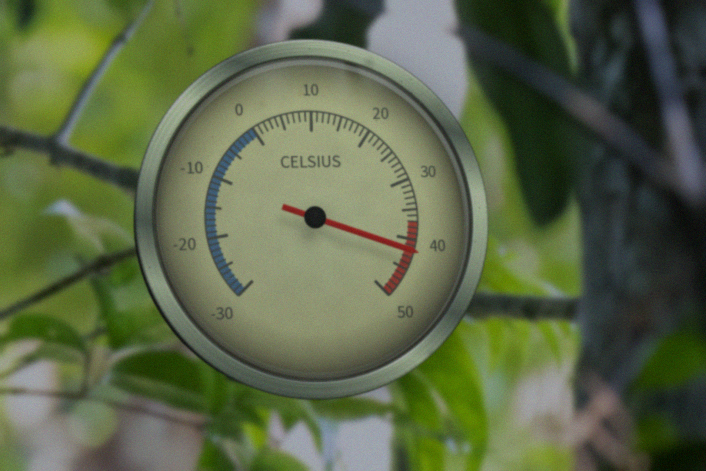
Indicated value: 42 °C
